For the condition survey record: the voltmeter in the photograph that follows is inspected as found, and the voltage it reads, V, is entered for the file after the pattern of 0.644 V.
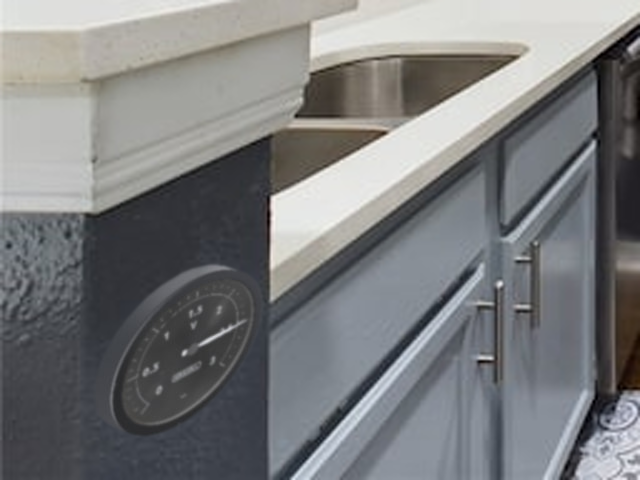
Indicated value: 2.5 V
